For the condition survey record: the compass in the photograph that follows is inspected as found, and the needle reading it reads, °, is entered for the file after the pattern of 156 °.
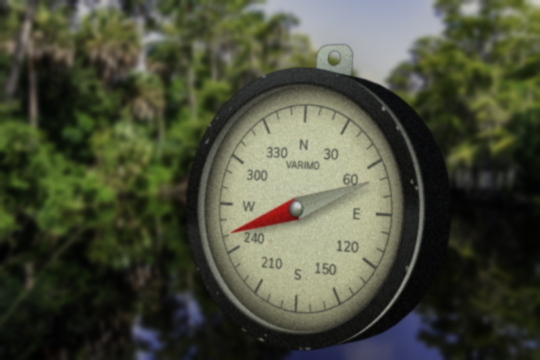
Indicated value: 250 °
